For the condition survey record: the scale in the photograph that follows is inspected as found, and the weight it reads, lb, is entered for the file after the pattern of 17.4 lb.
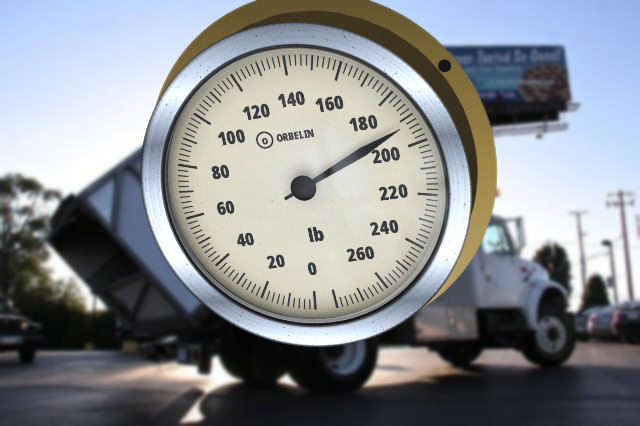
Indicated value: 192 lb
